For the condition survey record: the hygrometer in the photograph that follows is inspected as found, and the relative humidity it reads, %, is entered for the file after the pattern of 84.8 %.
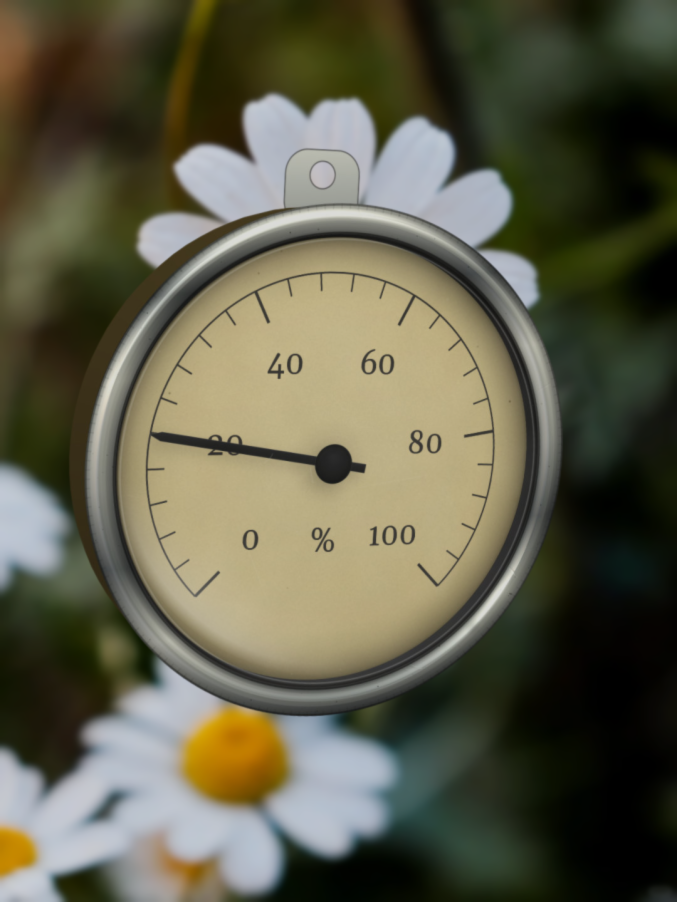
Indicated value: 20 %
